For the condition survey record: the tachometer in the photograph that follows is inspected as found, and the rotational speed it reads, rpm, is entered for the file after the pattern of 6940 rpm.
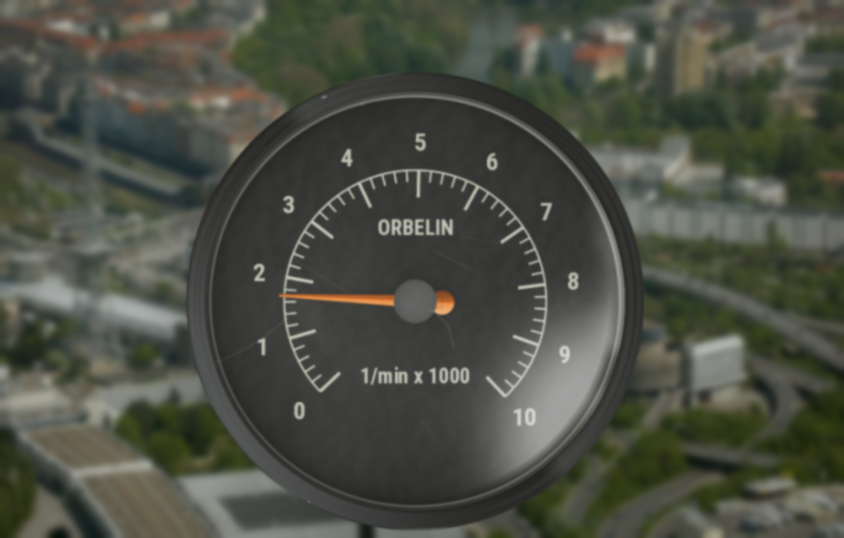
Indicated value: 1700 rpm
